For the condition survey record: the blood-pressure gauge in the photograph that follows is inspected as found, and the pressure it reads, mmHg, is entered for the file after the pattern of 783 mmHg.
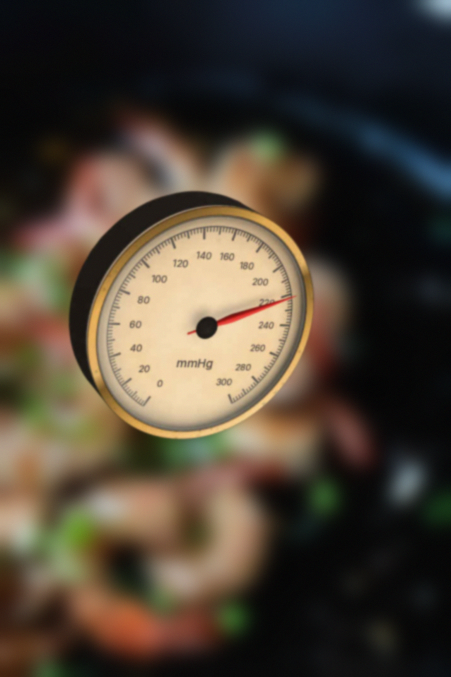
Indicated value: 220 mmHg
